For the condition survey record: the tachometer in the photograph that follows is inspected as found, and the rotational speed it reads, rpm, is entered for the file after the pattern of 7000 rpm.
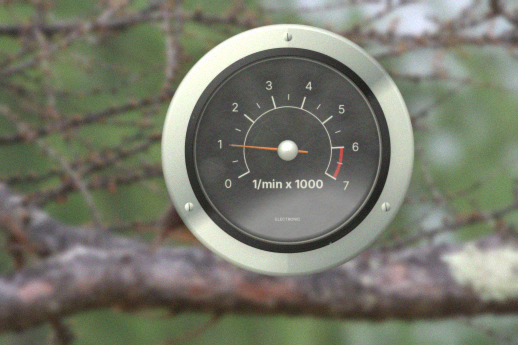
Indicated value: 1000 rpm
